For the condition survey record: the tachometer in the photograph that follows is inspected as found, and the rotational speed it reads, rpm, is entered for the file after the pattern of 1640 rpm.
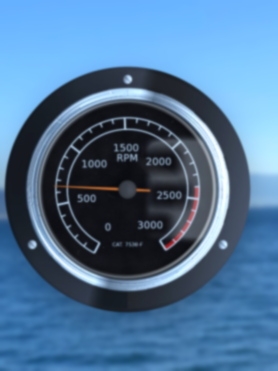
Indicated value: 650 rpm
